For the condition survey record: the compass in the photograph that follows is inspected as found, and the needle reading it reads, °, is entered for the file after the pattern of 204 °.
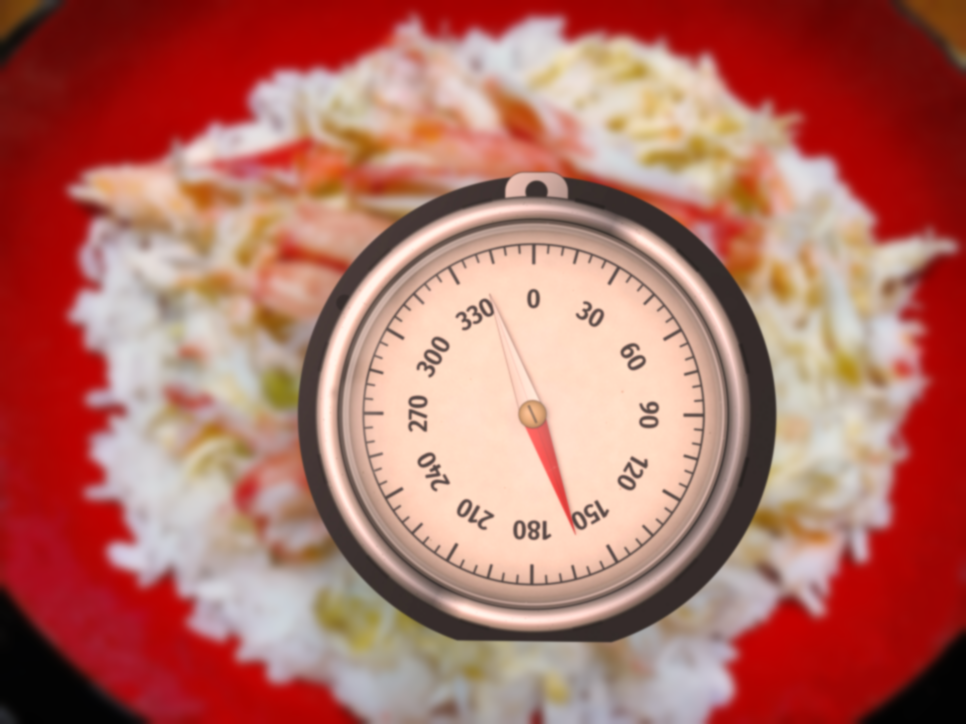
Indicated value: 160 °
